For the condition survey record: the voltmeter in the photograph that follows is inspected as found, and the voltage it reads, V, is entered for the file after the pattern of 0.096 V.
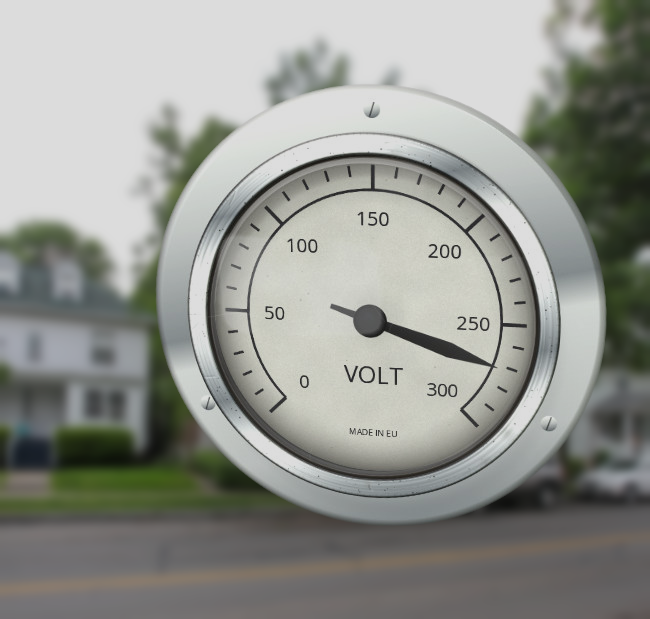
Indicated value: 270 V
